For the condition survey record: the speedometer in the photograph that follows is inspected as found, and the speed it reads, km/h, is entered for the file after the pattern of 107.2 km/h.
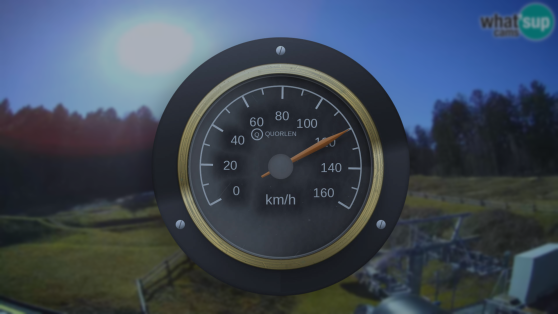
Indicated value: 120 km/h
